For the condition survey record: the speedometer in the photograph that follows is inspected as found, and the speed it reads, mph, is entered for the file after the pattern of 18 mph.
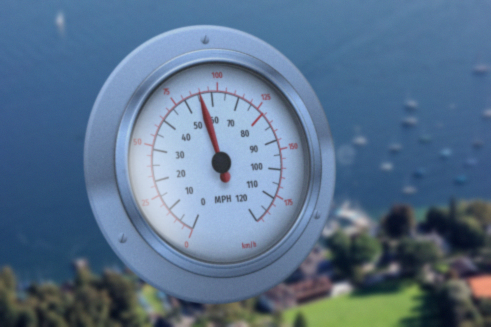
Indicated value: 55 mph
